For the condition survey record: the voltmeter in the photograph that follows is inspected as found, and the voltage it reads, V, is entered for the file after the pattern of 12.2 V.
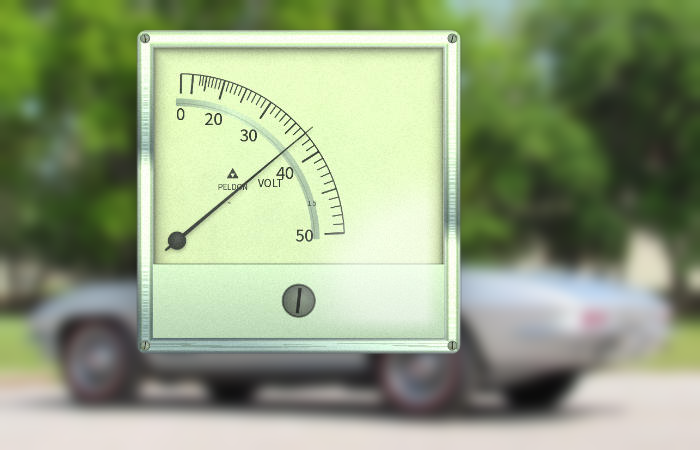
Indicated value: 37 V
